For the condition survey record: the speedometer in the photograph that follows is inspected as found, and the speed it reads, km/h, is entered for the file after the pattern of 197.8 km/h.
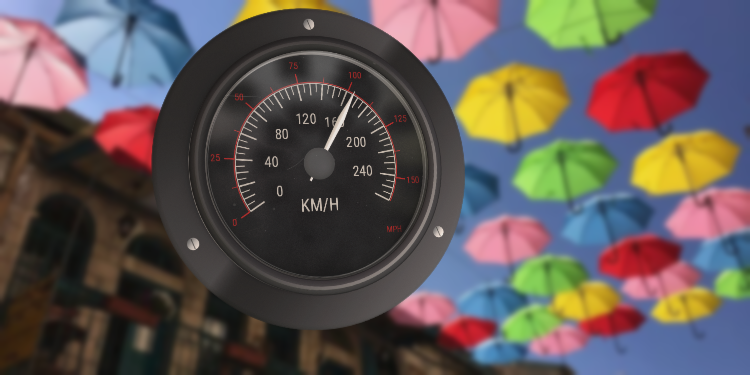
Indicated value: 165 km/h
